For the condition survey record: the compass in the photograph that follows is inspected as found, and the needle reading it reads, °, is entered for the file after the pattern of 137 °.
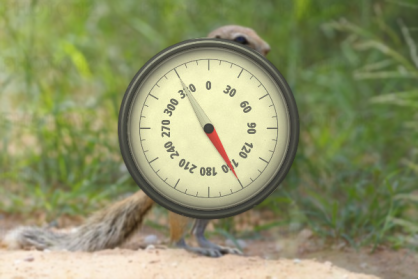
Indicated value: 150 °
